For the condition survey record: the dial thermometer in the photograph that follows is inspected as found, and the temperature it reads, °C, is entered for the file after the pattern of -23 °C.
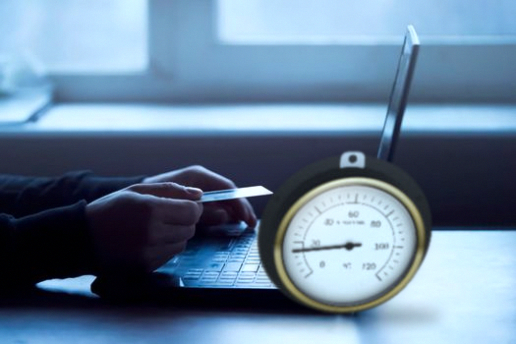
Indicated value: 16 °C
